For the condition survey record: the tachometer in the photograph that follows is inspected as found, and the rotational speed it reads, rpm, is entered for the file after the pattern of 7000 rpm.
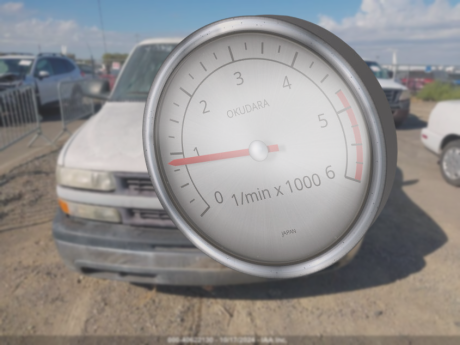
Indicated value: 875 rpm
